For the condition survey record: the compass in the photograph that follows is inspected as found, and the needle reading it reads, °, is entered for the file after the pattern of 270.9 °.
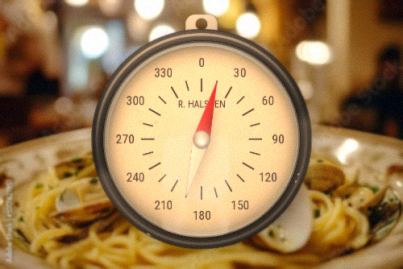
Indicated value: 15 °
